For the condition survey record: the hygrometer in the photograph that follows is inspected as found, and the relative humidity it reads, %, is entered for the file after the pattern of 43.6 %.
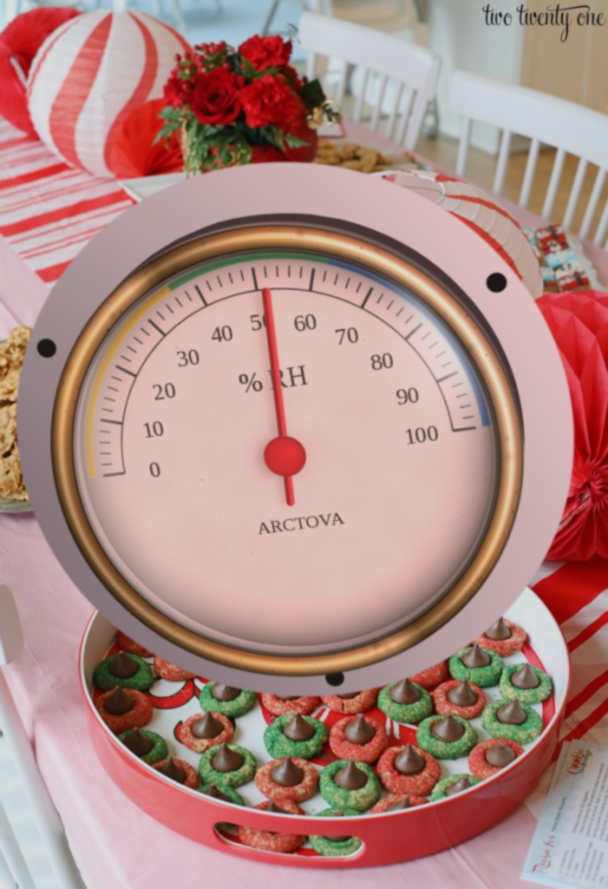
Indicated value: 52 %
